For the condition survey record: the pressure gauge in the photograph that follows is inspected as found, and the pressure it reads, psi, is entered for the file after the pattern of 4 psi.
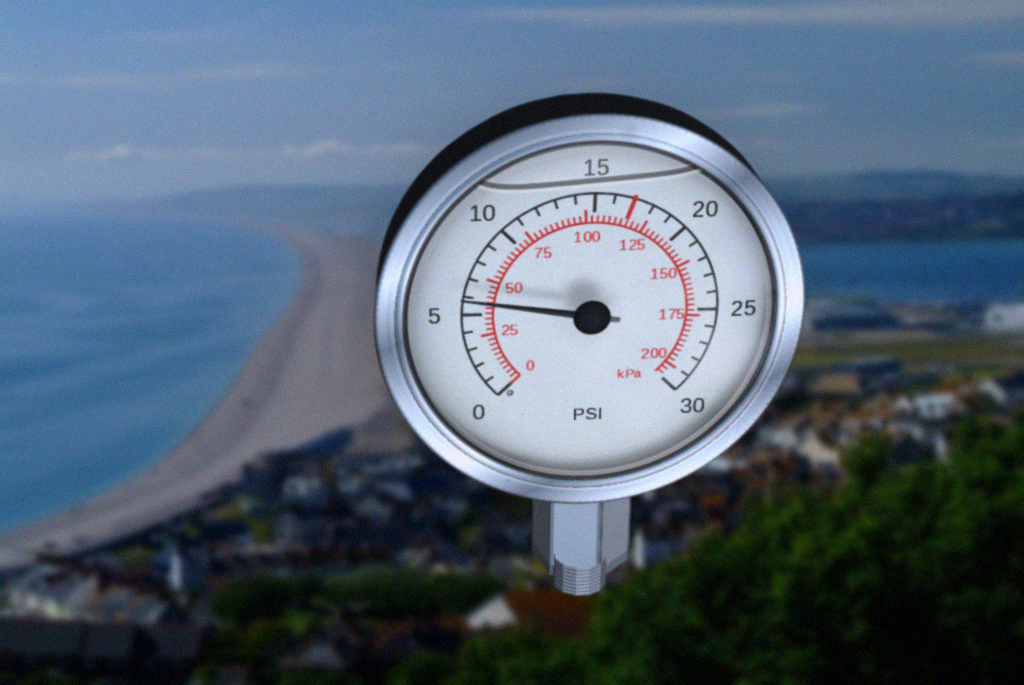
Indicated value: 6 psi
